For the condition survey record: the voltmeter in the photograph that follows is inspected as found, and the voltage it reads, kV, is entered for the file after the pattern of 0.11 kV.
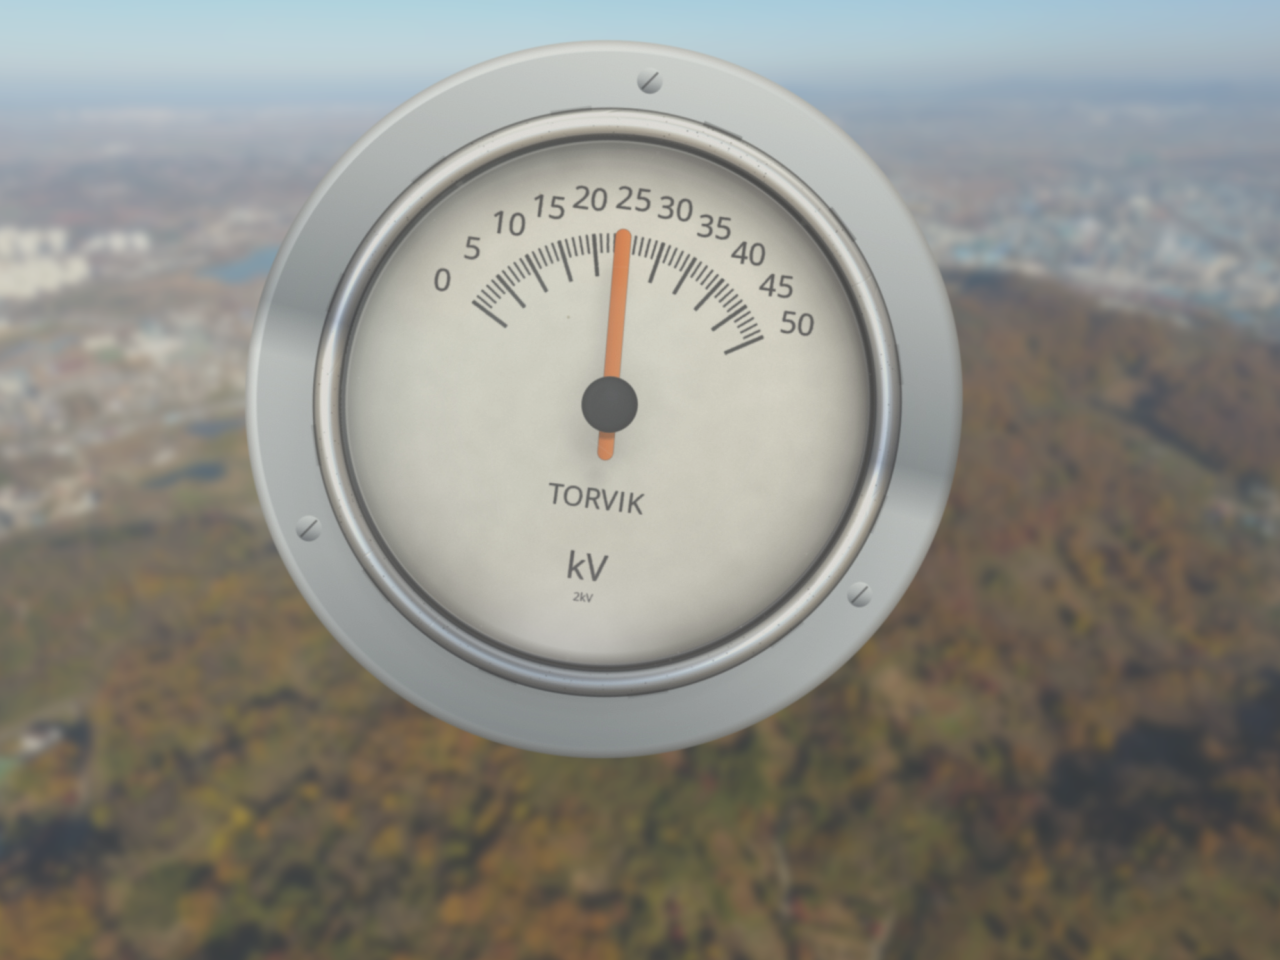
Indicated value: 24 kV
